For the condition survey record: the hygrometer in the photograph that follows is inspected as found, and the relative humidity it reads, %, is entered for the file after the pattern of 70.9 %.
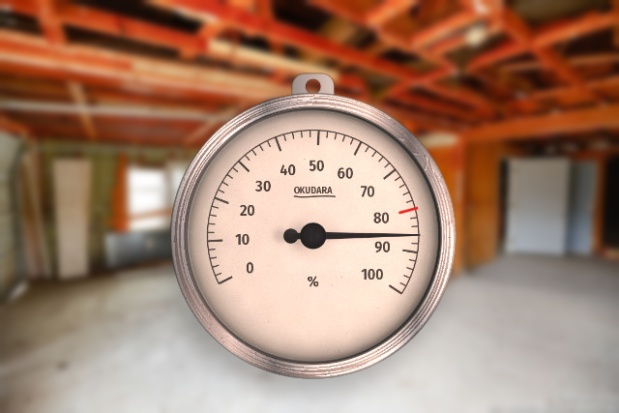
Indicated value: 86 %
